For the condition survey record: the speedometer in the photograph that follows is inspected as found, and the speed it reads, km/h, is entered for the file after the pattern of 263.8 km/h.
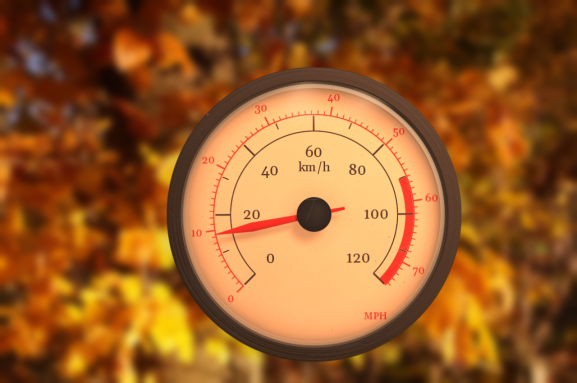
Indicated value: 15 km/h
